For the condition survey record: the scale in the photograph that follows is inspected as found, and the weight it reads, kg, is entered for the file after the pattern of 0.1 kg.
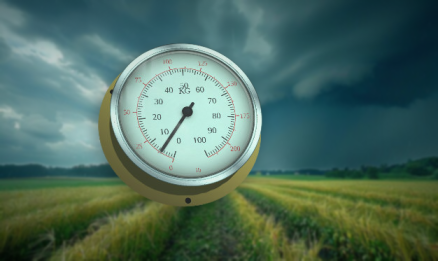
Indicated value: 5 kg
